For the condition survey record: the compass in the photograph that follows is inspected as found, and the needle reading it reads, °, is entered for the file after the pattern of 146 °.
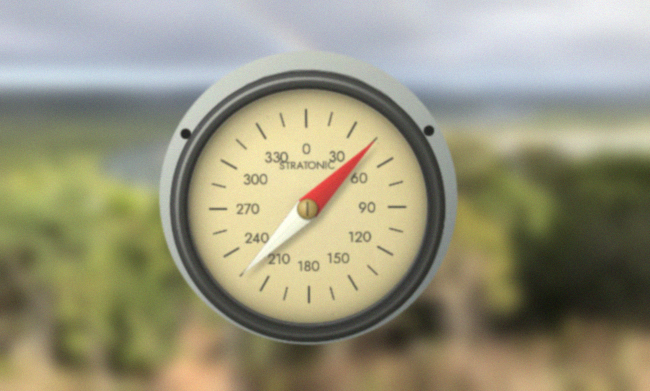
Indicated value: 45 °
